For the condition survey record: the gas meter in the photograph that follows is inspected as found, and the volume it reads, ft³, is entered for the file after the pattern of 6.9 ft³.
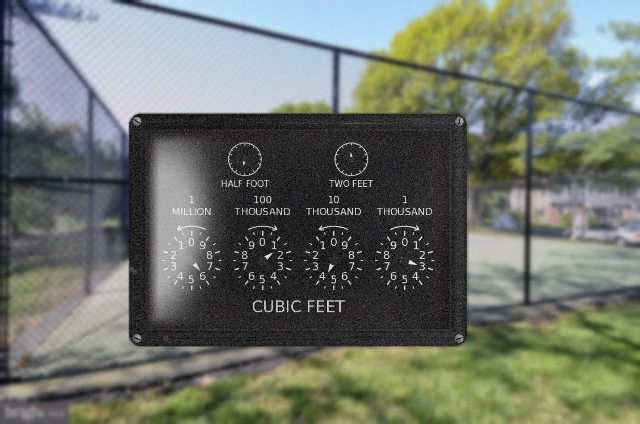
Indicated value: 614300 ft³
